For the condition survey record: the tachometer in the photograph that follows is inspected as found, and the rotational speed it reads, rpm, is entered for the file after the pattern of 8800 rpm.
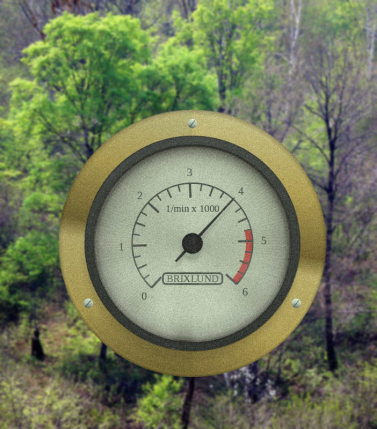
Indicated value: 4000 rpm
